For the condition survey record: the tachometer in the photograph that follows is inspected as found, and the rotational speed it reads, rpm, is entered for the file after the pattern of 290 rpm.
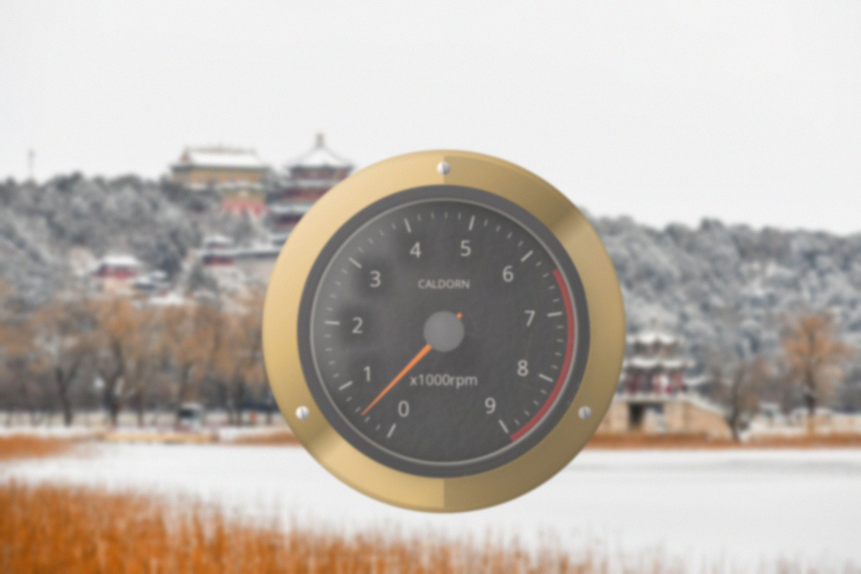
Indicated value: 500 rpm
